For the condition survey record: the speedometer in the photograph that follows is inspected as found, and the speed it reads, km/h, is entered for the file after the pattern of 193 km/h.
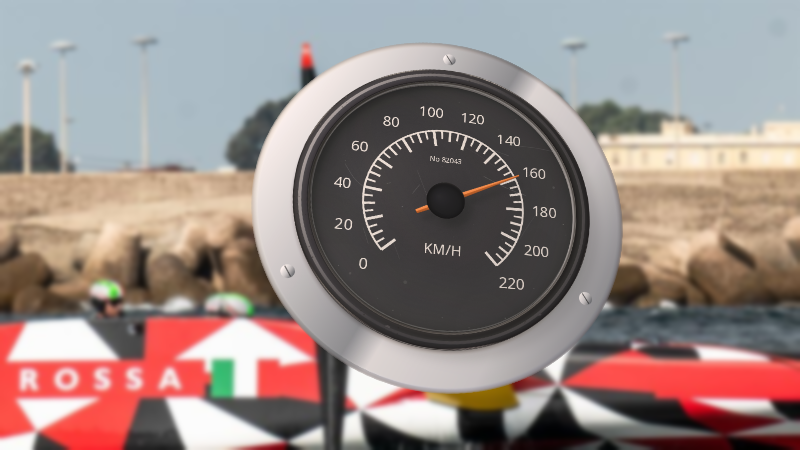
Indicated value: 160 km/h
